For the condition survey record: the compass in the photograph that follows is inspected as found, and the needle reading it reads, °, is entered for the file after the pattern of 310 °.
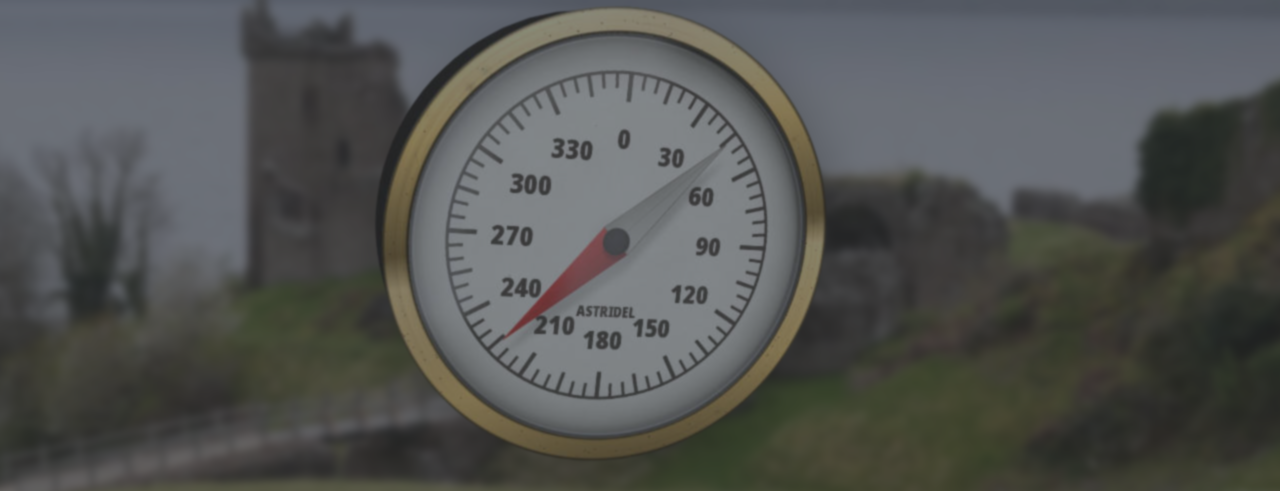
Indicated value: 225 °
